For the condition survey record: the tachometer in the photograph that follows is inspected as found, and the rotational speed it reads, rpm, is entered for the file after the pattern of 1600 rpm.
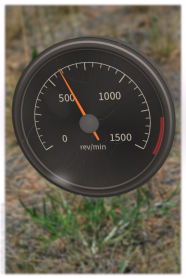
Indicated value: 600 rpm
